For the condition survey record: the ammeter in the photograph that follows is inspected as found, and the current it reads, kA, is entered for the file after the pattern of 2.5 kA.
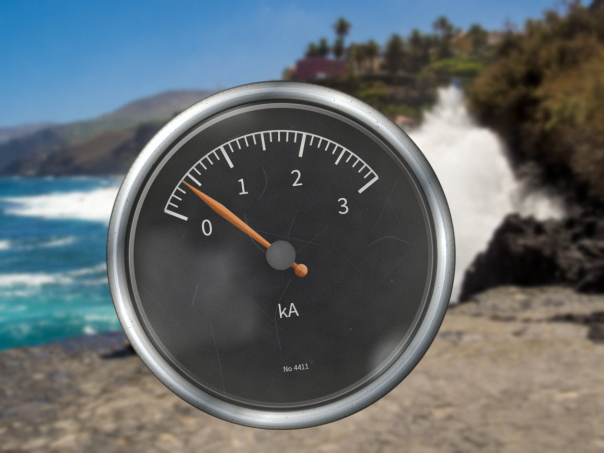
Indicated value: 0.4 kA
